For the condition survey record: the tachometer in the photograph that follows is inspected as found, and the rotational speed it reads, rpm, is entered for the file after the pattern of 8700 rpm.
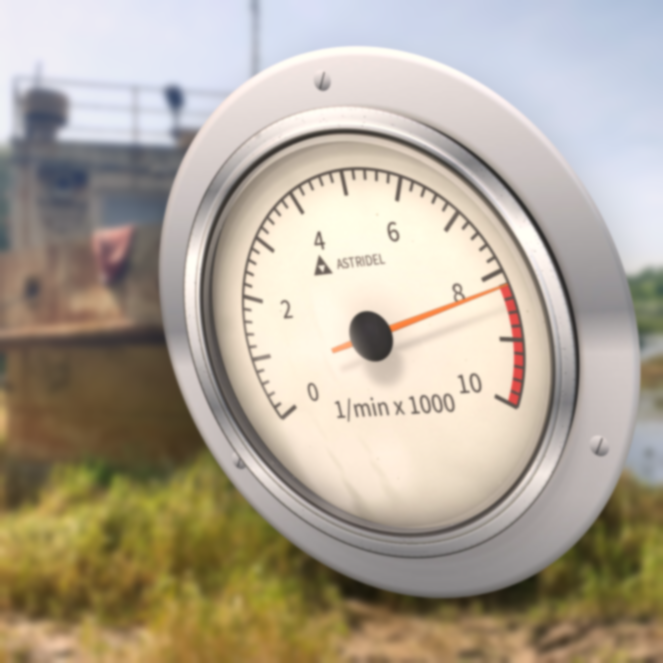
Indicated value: 8200 rpm
